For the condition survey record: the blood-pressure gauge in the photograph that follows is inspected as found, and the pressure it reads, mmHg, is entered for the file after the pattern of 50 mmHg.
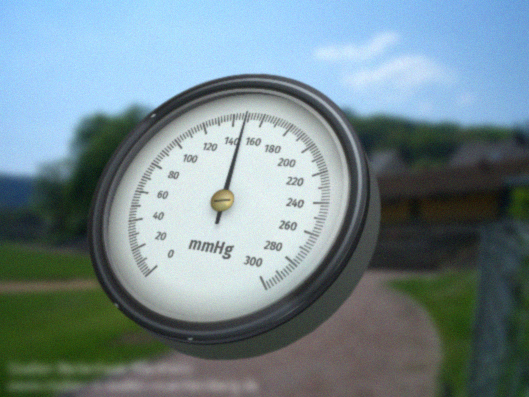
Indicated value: 150 mmHg
